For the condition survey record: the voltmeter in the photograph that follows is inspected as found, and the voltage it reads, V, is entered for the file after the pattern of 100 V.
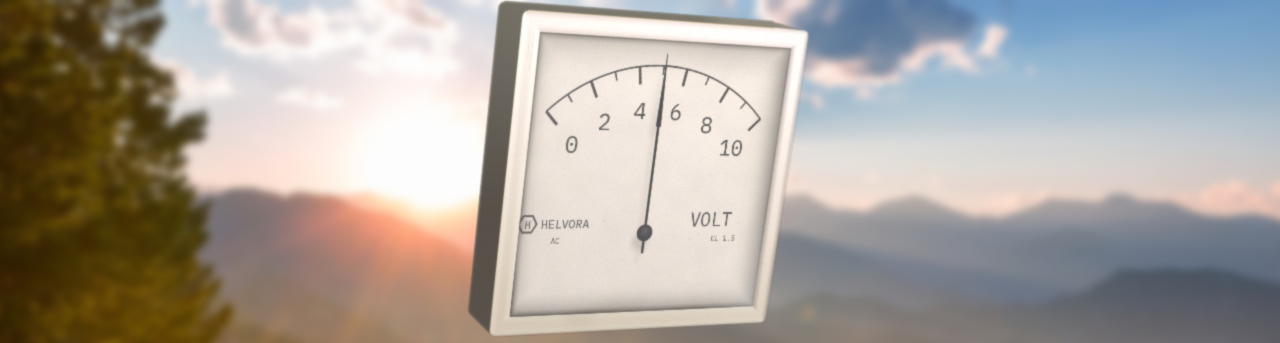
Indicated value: 5 V
